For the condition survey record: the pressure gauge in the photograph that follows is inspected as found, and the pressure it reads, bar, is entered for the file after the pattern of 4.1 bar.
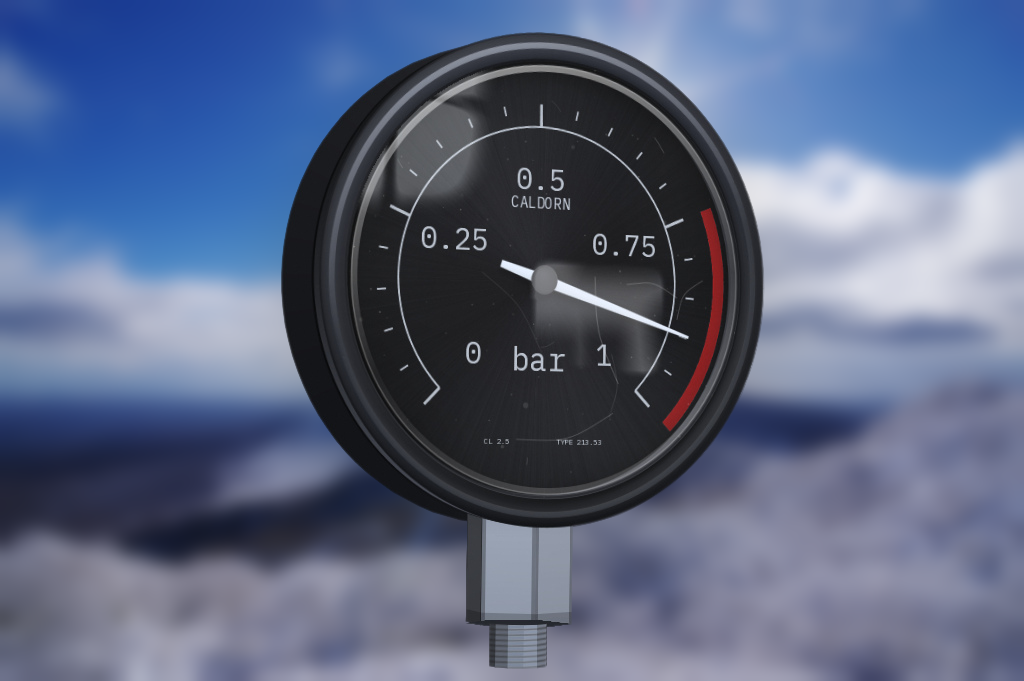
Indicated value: 0.9 bar
